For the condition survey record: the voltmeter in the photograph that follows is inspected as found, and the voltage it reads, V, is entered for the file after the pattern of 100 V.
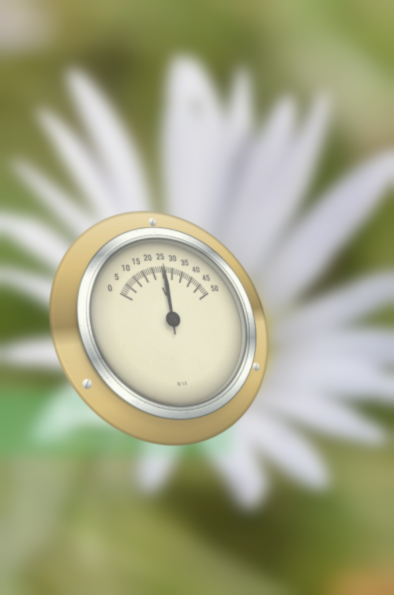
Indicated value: 25 V
